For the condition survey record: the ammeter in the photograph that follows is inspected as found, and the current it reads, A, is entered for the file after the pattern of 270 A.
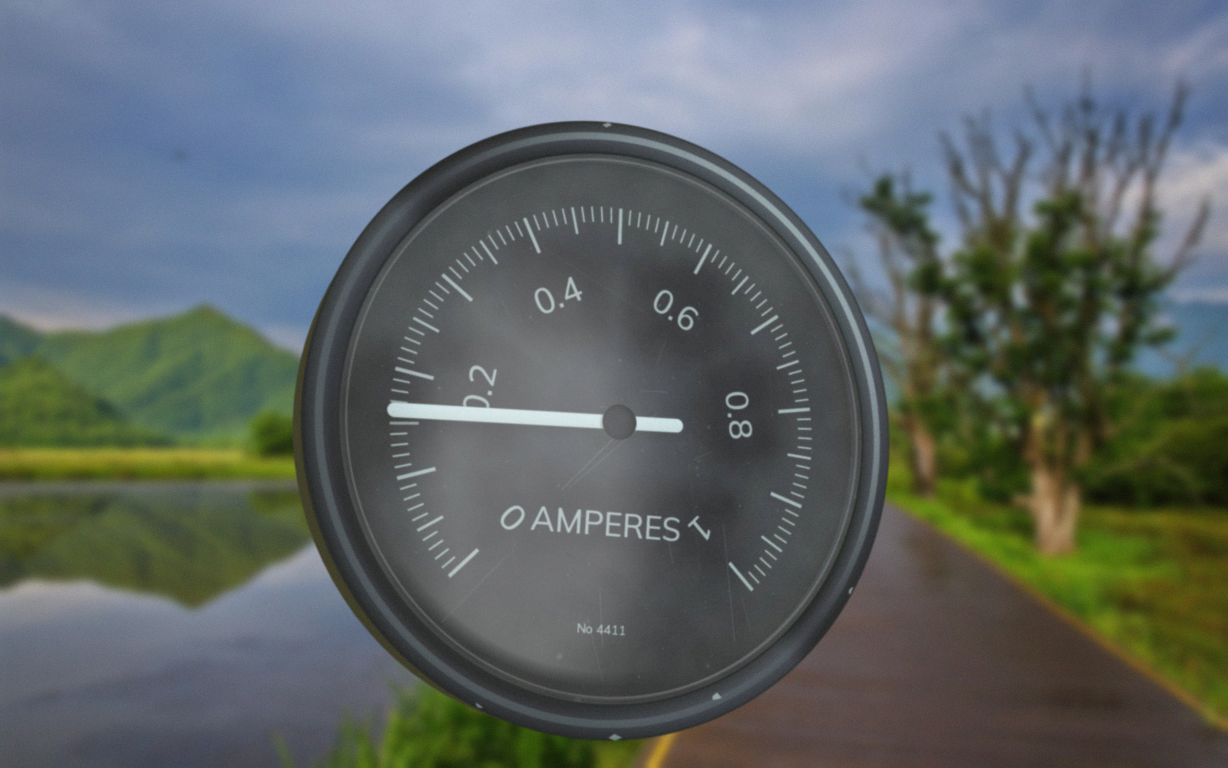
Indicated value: 0.16 A
